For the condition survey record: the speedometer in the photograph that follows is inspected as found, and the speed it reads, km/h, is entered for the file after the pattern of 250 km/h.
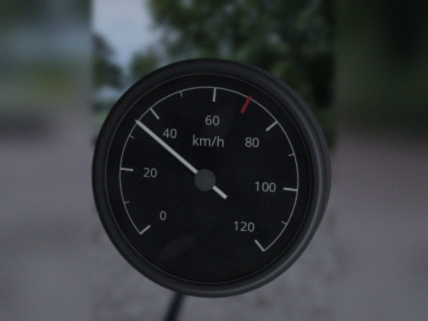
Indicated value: 35 km/h
